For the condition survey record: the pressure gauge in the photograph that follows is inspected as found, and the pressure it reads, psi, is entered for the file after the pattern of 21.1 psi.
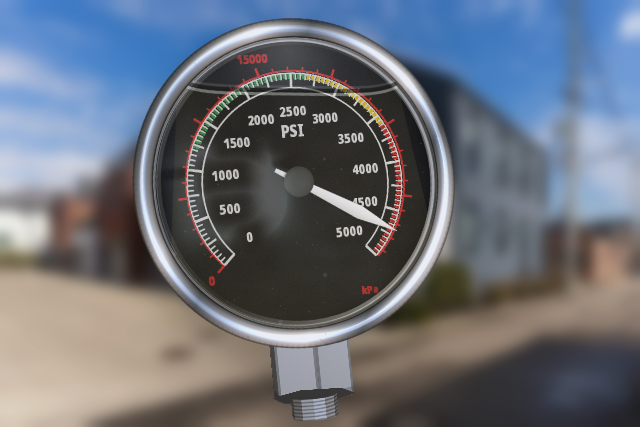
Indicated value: 4700 psi
